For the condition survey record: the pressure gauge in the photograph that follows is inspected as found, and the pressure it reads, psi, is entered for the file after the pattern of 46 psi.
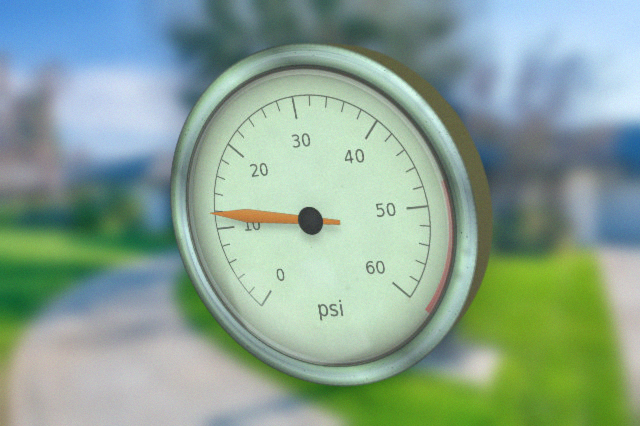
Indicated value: 12 psi
